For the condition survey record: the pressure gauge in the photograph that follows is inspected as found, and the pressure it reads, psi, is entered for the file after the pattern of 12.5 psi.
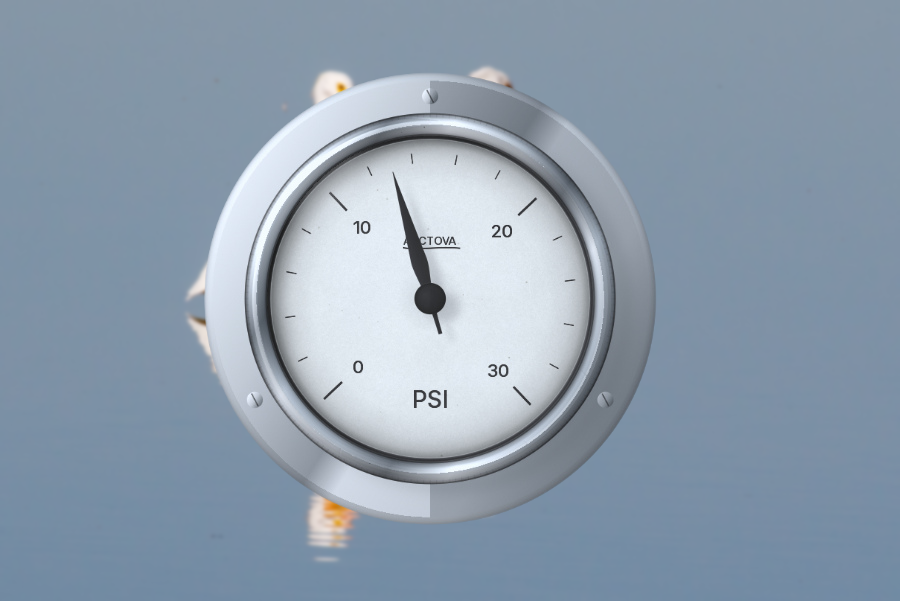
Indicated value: 13 psi
